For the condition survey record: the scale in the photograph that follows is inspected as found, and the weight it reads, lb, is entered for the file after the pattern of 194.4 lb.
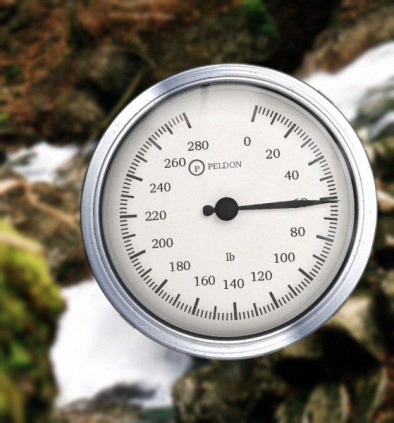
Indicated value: 62 lb
